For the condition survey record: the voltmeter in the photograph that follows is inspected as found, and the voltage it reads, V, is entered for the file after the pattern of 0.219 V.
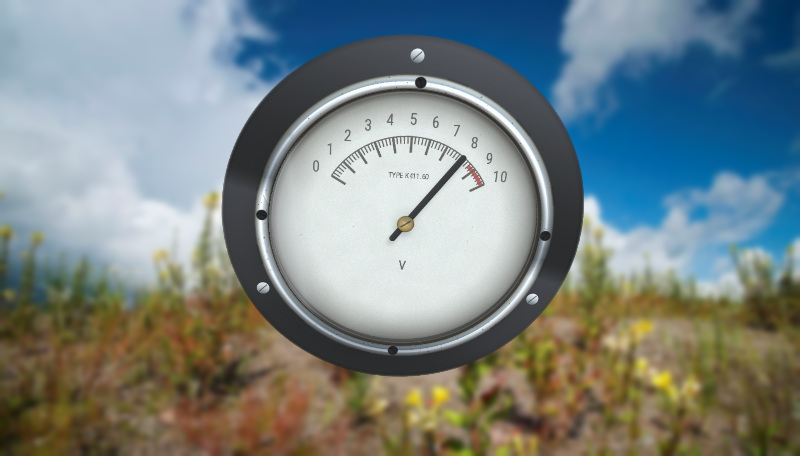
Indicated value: 8 V
